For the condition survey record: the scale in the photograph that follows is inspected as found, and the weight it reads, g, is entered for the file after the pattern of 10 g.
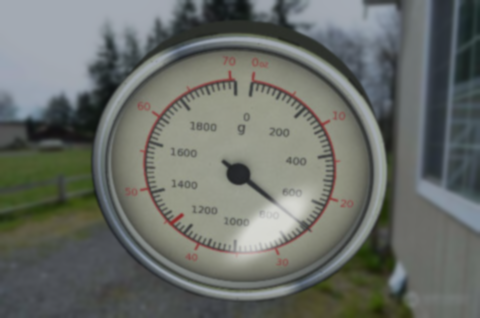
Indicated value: 700 g
